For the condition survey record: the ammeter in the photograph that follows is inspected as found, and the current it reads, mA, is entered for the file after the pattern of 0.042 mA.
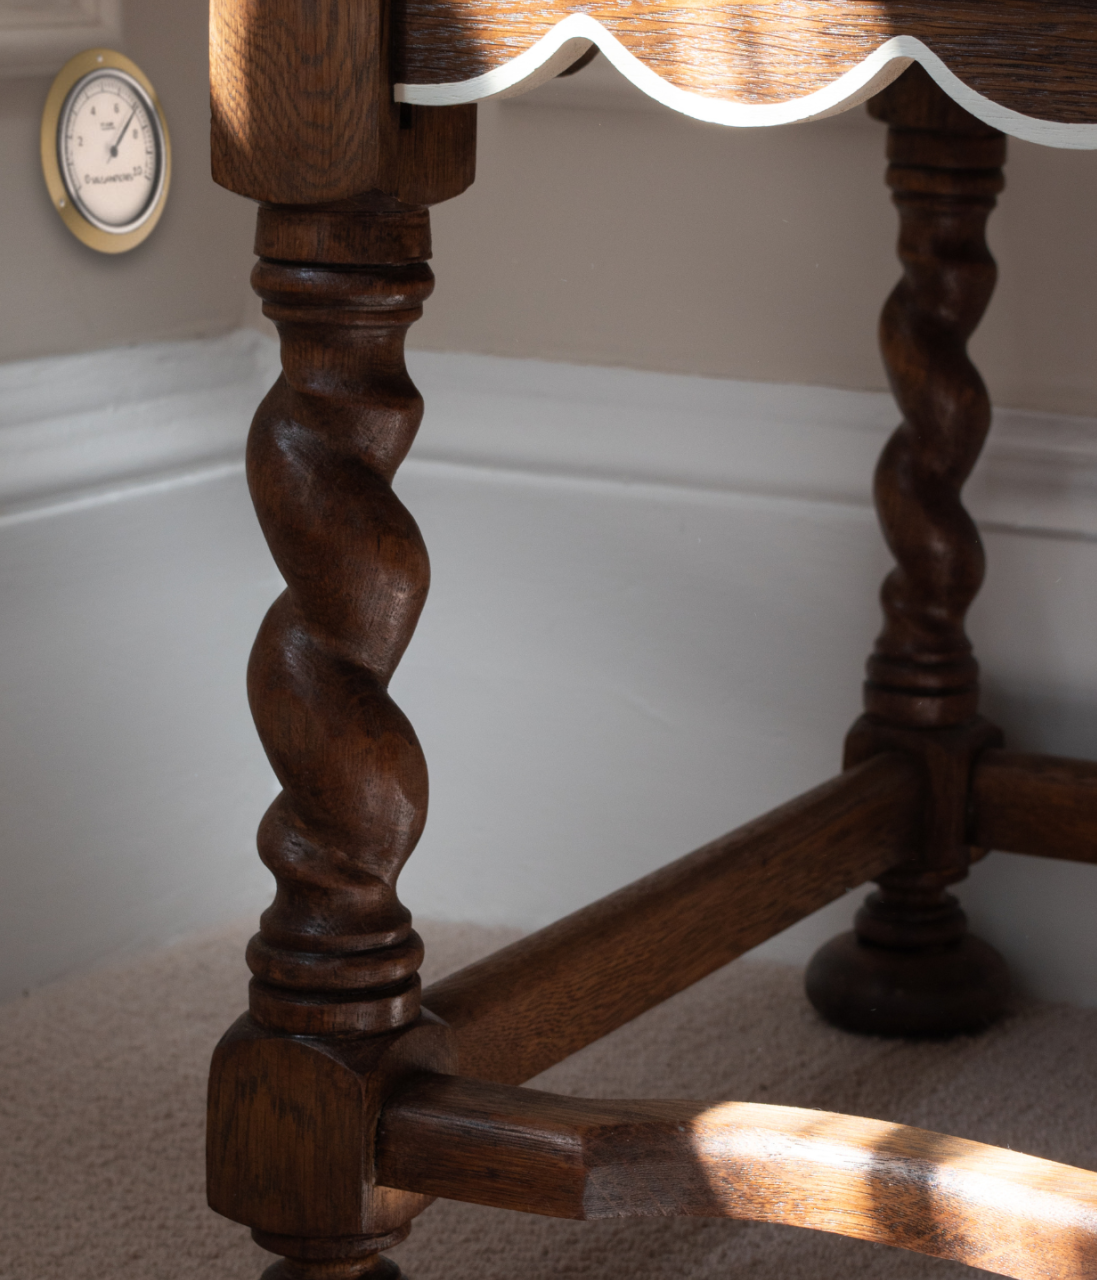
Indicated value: 7 mA
